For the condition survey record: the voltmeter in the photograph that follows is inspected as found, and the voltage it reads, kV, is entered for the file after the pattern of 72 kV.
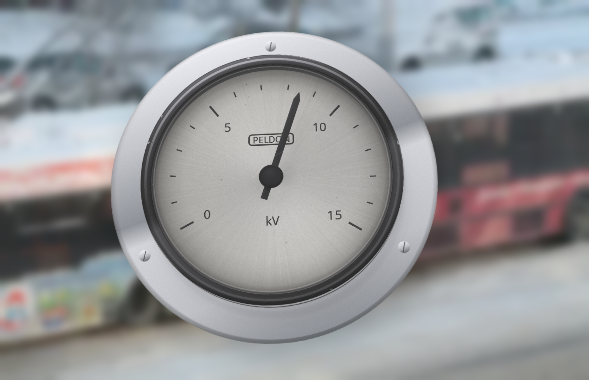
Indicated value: 8.5 kV
